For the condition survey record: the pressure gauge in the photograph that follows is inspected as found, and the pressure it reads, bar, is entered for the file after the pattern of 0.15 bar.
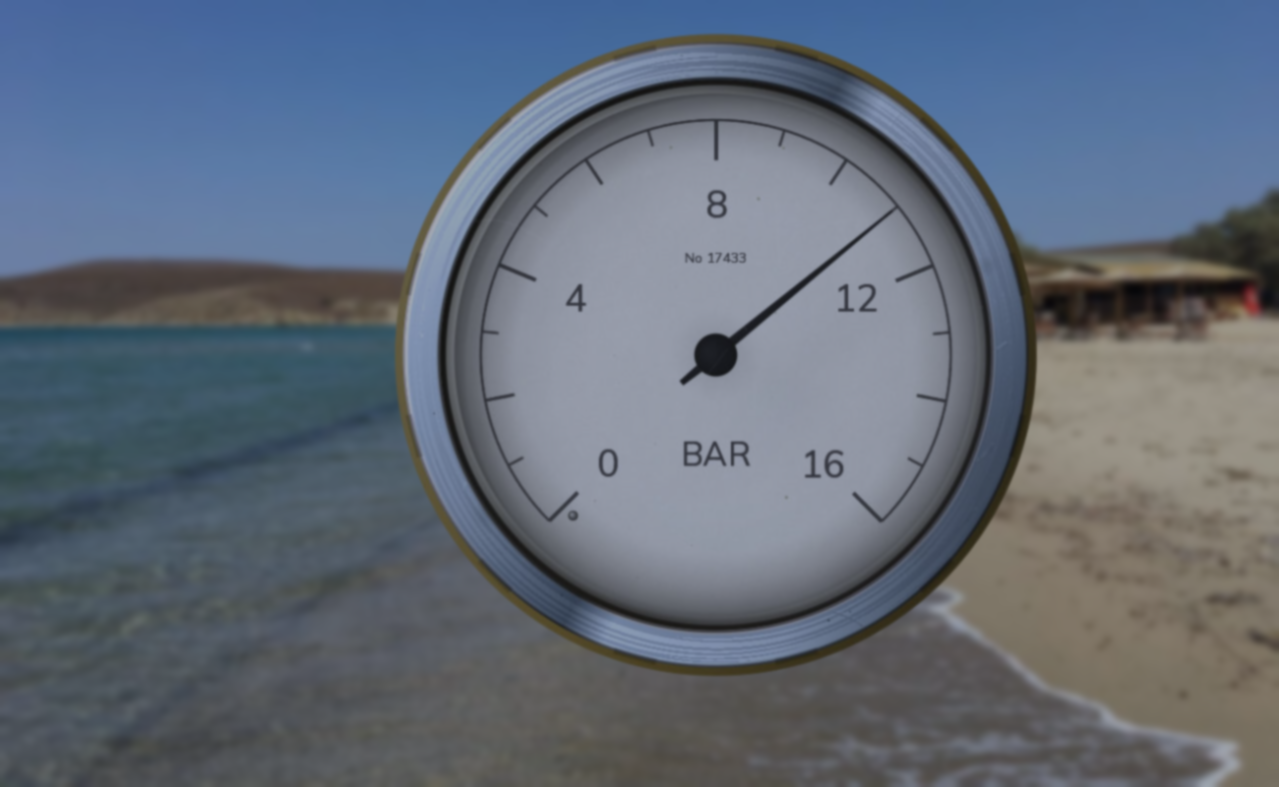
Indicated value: 11 bar
